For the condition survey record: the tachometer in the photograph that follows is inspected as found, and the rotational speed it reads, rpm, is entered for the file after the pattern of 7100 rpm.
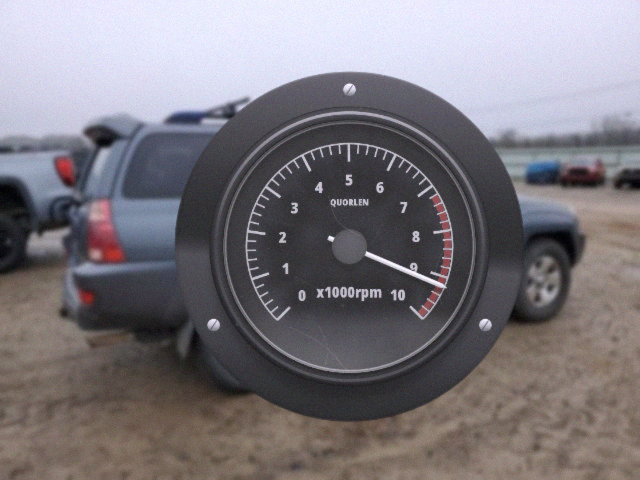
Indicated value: 9200 rpm
